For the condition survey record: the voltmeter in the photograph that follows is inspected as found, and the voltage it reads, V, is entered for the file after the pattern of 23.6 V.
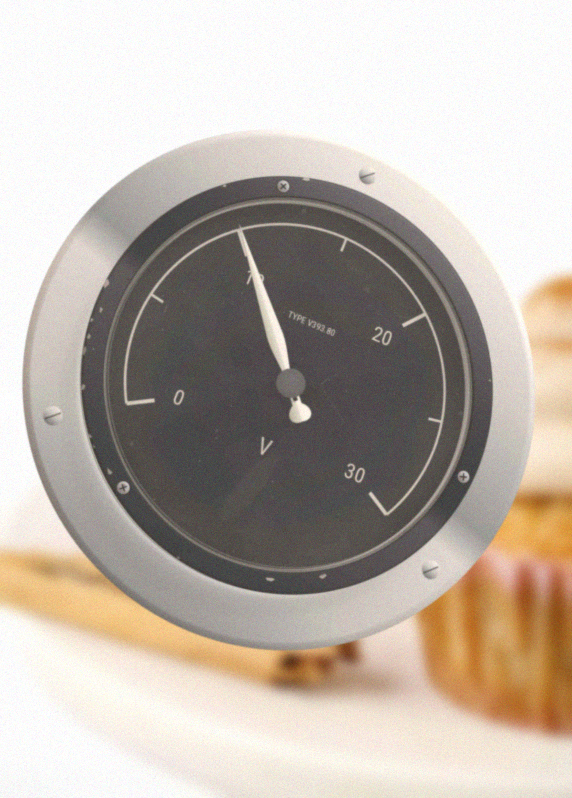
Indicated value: 10 V
